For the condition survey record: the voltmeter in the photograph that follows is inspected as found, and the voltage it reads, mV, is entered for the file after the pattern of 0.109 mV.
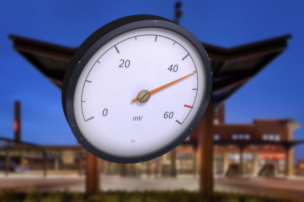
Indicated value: 45 mV
